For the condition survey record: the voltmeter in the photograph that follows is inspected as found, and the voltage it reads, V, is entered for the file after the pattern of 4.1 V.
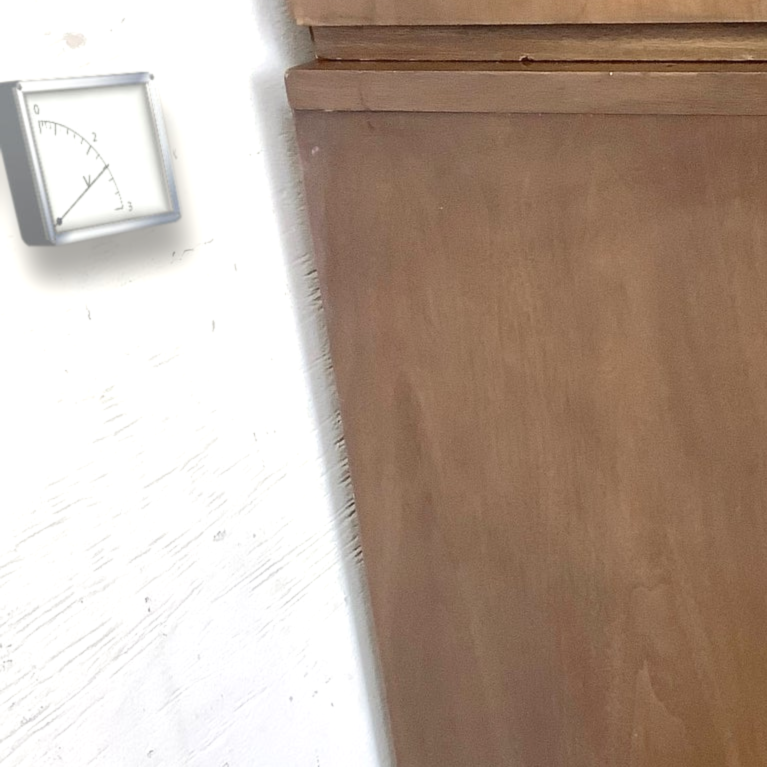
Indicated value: 2.4 V
